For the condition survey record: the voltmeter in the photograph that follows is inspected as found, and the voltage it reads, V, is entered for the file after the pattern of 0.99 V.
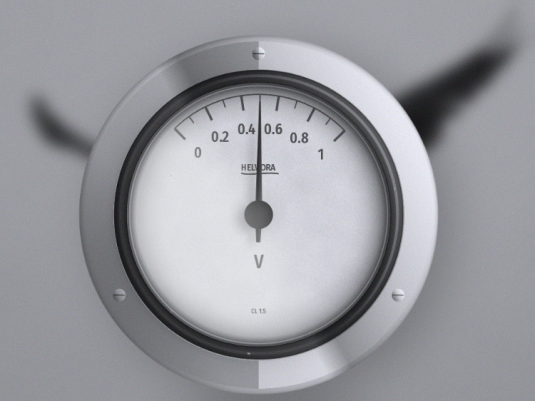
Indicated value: 0.5 V
